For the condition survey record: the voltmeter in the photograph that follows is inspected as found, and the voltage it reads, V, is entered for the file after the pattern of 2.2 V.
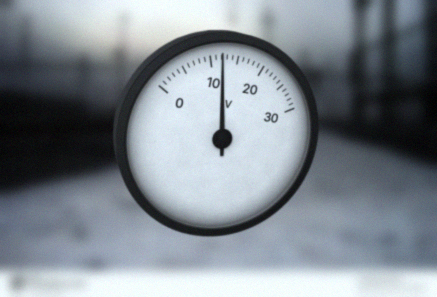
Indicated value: 12 V
